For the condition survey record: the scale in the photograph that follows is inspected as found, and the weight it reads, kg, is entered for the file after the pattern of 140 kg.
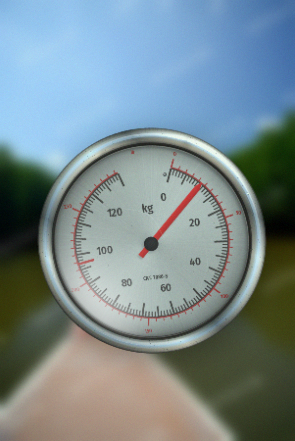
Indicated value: 10 kg
